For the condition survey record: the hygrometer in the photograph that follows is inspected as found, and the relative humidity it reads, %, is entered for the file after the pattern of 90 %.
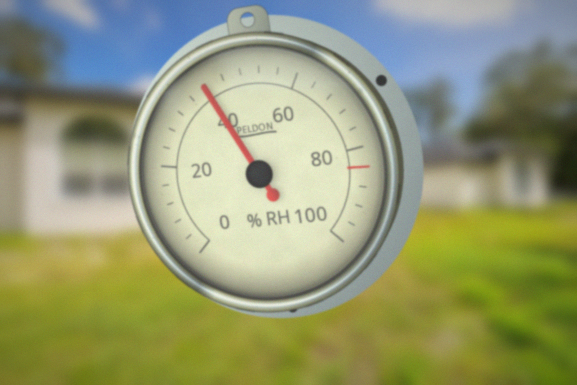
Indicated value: 40 %
